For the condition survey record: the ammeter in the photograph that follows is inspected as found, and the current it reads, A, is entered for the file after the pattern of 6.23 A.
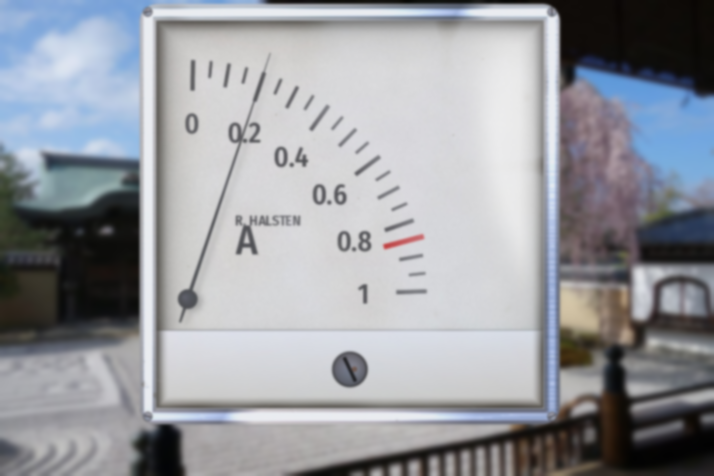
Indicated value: 0.2 A
